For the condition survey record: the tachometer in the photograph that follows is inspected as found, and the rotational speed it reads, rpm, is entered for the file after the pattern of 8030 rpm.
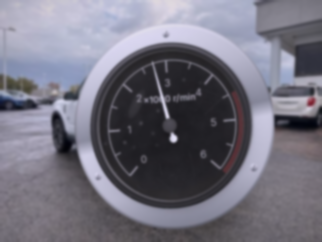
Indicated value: 2750 rpm
